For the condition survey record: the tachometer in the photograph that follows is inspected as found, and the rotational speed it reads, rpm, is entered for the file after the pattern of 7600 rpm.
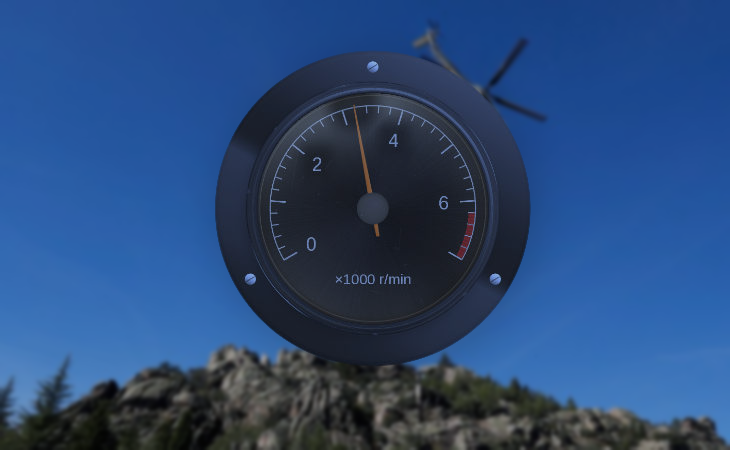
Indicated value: 3200 rpm
